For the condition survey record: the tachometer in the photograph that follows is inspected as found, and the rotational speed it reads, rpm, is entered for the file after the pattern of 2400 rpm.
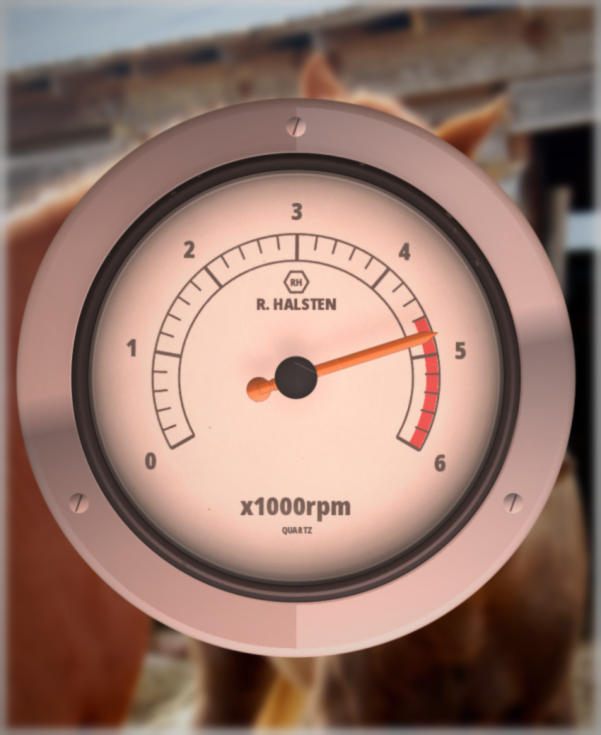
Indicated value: 4800 rpm
